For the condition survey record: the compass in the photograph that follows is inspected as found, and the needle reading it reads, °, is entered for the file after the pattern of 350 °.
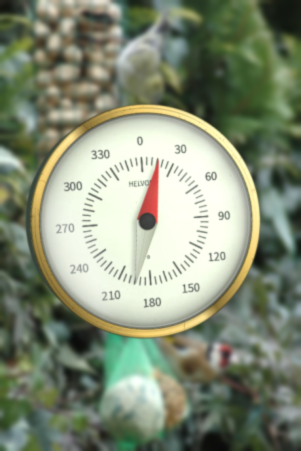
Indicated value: 15 °
